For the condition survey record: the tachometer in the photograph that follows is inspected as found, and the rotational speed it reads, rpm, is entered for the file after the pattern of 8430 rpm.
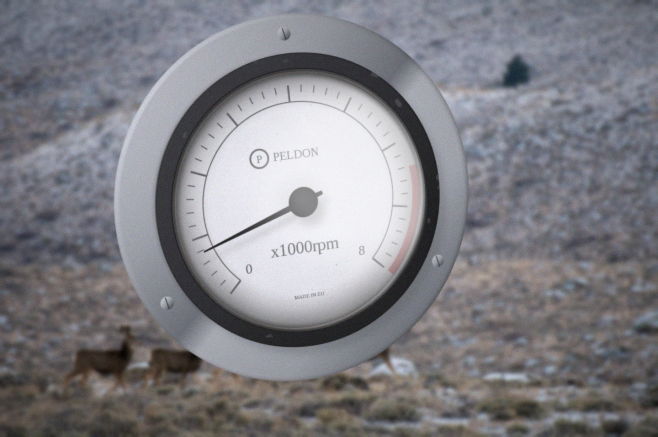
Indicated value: 800 rpm
